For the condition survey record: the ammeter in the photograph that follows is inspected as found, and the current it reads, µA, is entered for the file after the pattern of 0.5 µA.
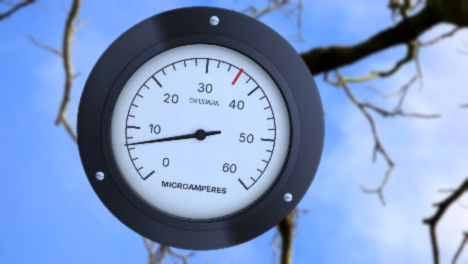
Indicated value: 7 µA
